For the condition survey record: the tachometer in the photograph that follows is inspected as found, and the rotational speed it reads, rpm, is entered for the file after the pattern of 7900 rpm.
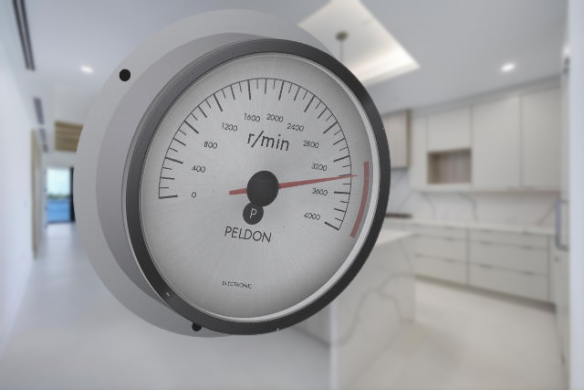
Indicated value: 3400 rpm
